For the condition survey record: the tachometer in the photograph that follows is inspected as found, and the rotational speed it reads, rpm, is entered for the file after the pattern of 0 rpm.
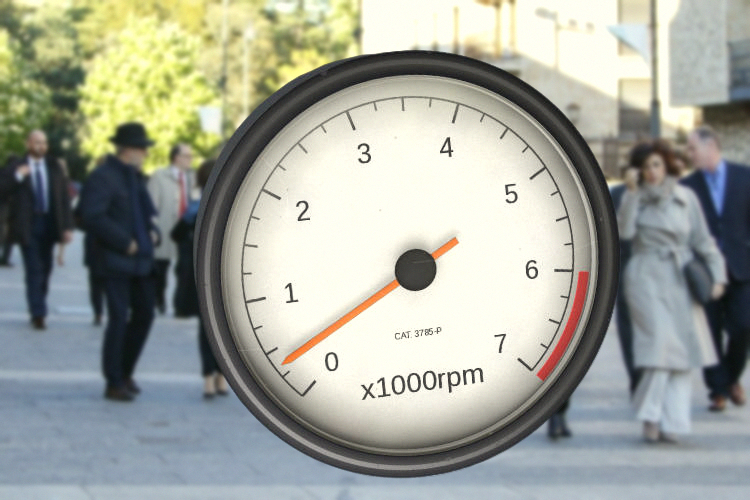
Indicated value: 375 rpm
